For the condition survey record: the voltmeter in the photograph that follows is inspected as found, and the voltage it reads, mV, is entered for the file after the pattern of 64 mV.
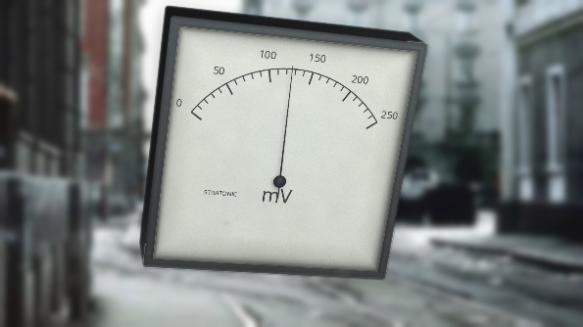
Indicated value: 125 mV
